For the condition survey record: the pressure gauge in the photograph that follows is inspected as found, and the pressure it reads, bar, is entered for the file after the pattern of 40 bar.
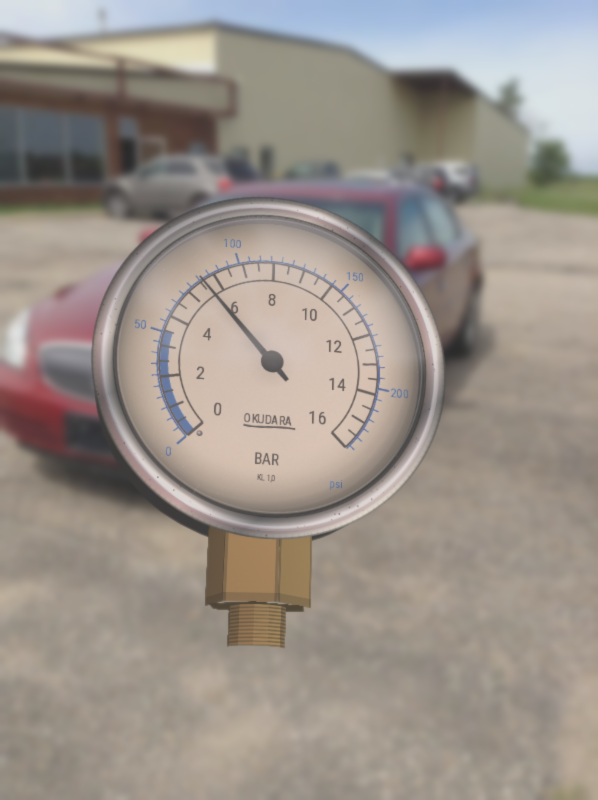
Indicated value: 5.5 bar
